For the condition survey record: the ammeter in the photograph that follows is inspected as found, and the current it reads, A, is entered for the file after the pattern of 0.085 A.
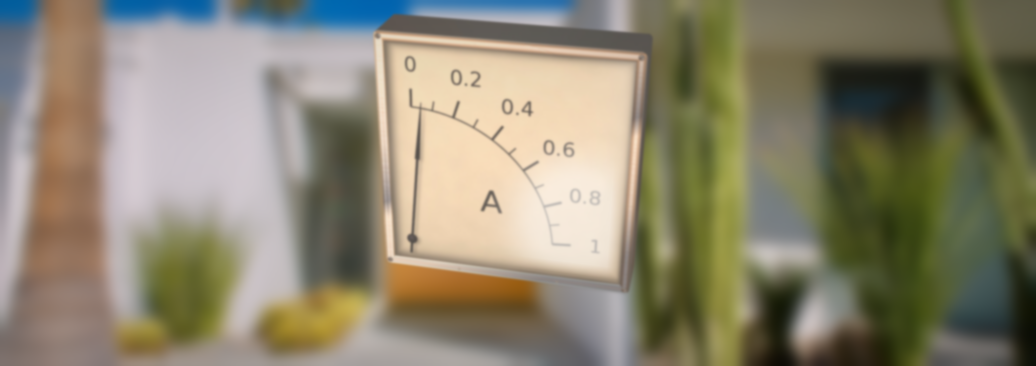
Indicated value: 0.05 A
